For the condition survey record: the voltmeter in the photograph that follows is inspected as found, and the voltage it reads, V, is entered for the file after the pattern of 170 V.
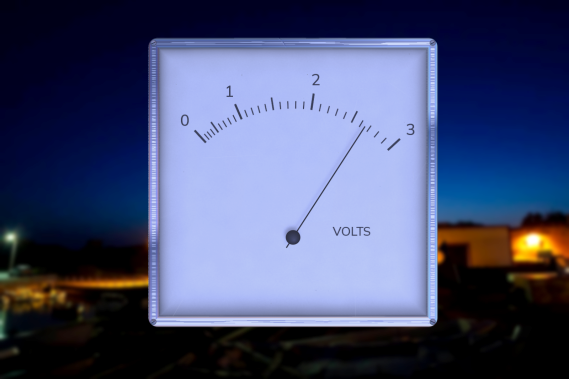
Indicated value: 2.65 V
